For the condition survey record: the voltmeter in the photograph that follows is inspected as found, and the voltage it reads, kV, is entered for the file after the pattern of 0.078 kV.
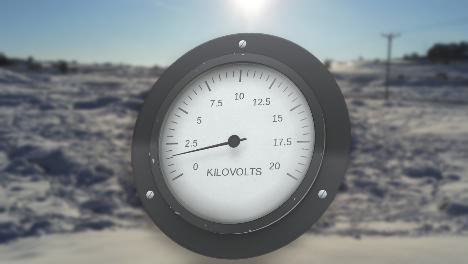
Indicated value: 1.5 kV
